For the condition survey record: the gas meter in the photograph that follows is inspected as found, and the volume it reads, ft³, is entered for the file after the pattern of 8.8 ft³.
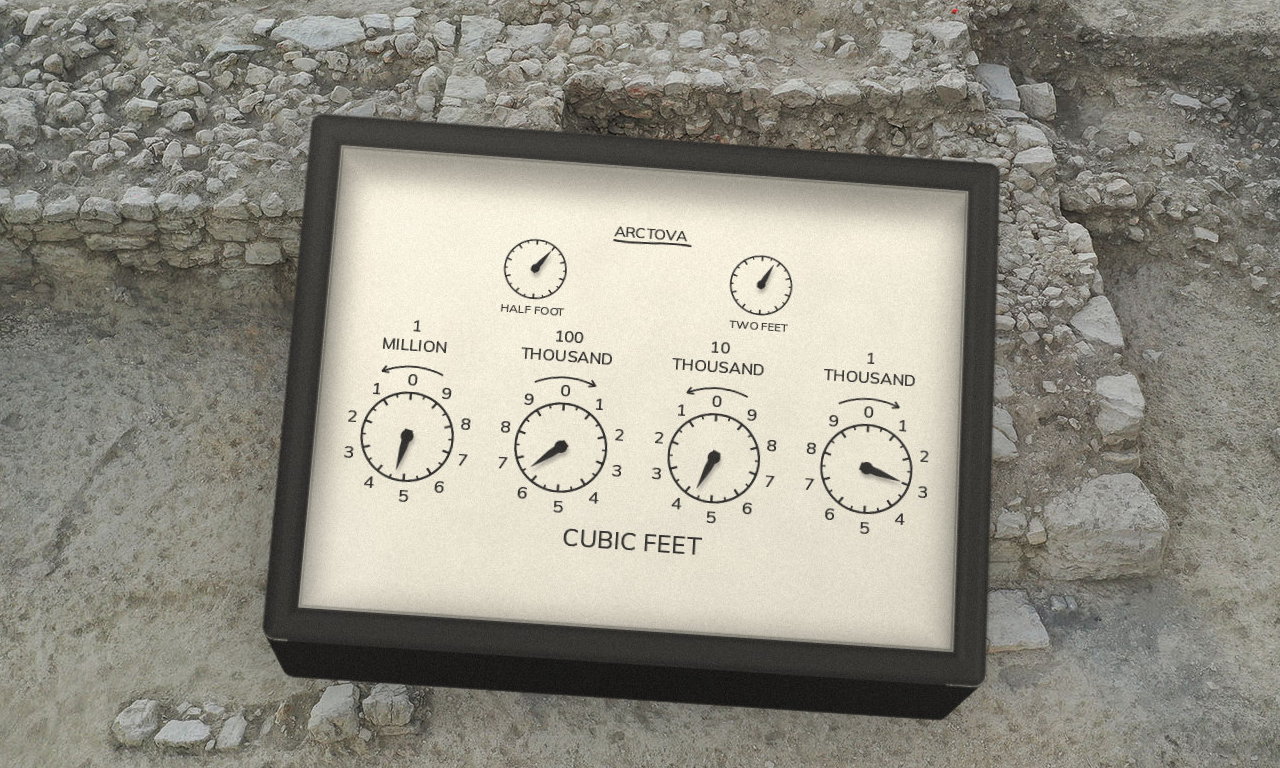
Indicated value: 464300 ft³
